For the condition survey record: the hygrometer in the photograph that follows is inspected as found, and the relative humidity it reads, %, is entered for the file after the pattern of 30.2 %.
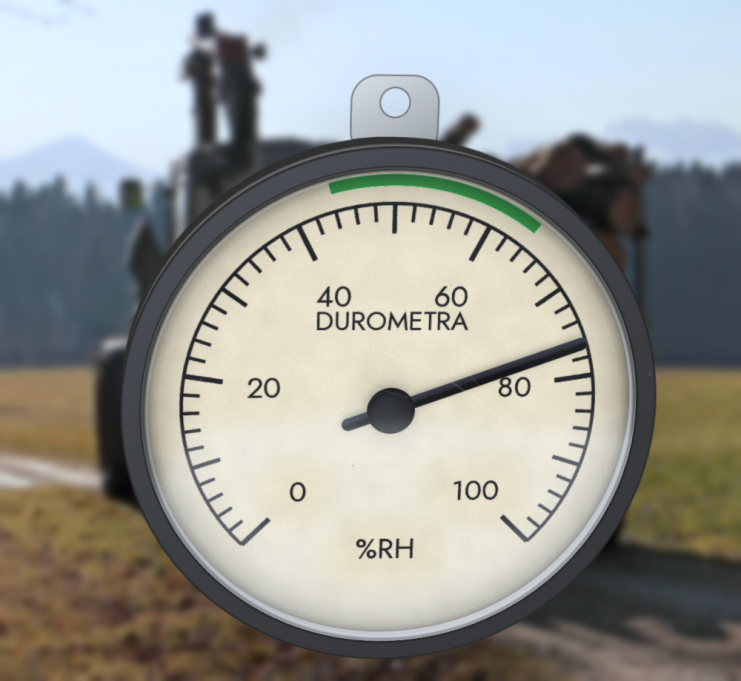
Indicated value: 76 %
